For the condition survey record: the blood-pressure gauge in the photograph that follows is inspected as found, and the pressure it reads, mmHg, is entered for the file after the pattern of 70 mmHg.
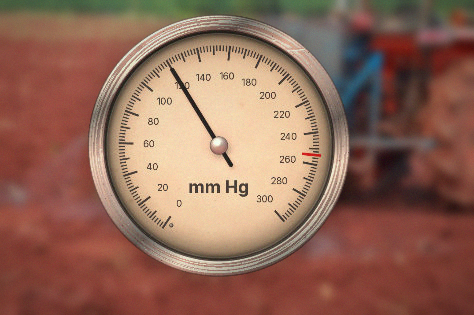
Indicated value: 120 mmHg
